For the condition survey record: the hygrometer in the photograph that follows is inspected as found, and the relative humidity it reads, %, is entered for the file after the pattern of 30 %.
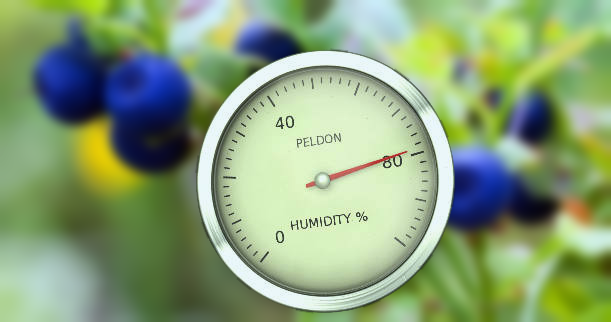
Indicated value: 79 %
